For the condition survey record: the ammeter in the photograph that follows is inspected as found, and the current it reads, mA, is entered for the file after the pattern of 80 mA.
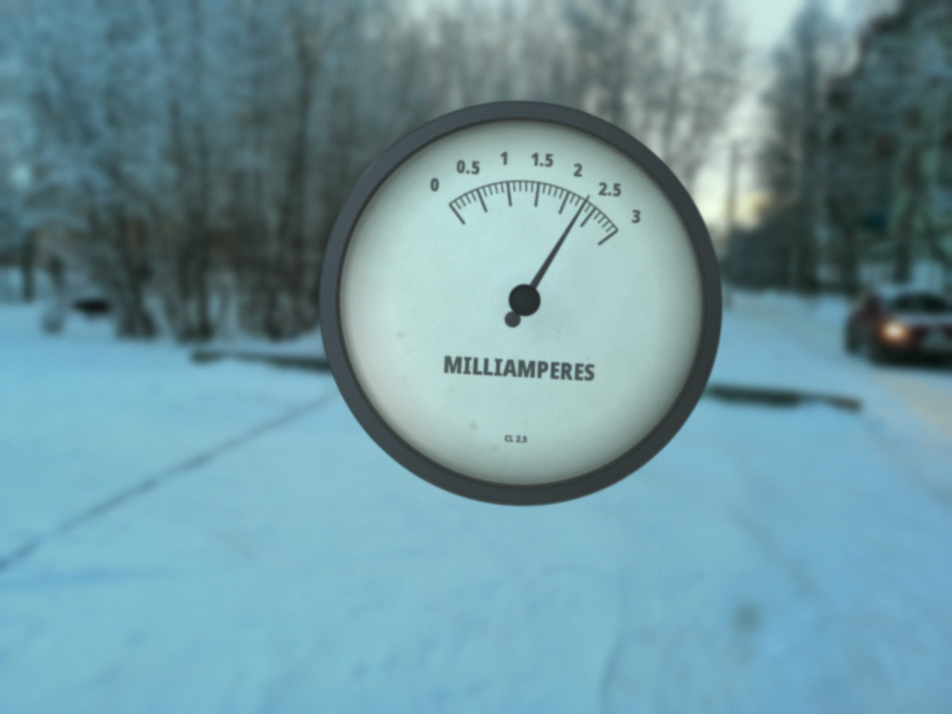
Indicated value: 2.3 mA
